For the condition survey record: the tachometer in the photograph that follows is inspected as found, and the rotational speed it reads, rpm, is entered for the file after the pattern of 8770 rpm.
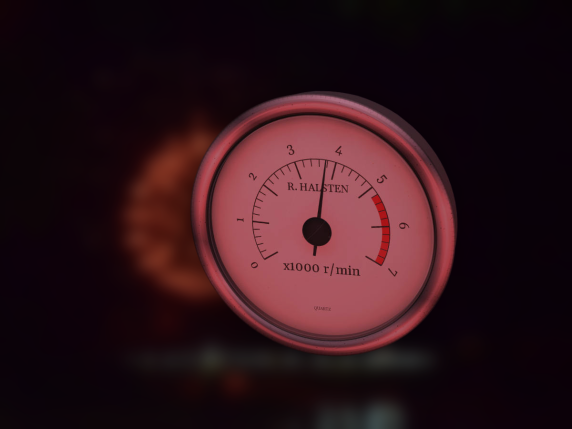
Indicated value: 3800 rpm
